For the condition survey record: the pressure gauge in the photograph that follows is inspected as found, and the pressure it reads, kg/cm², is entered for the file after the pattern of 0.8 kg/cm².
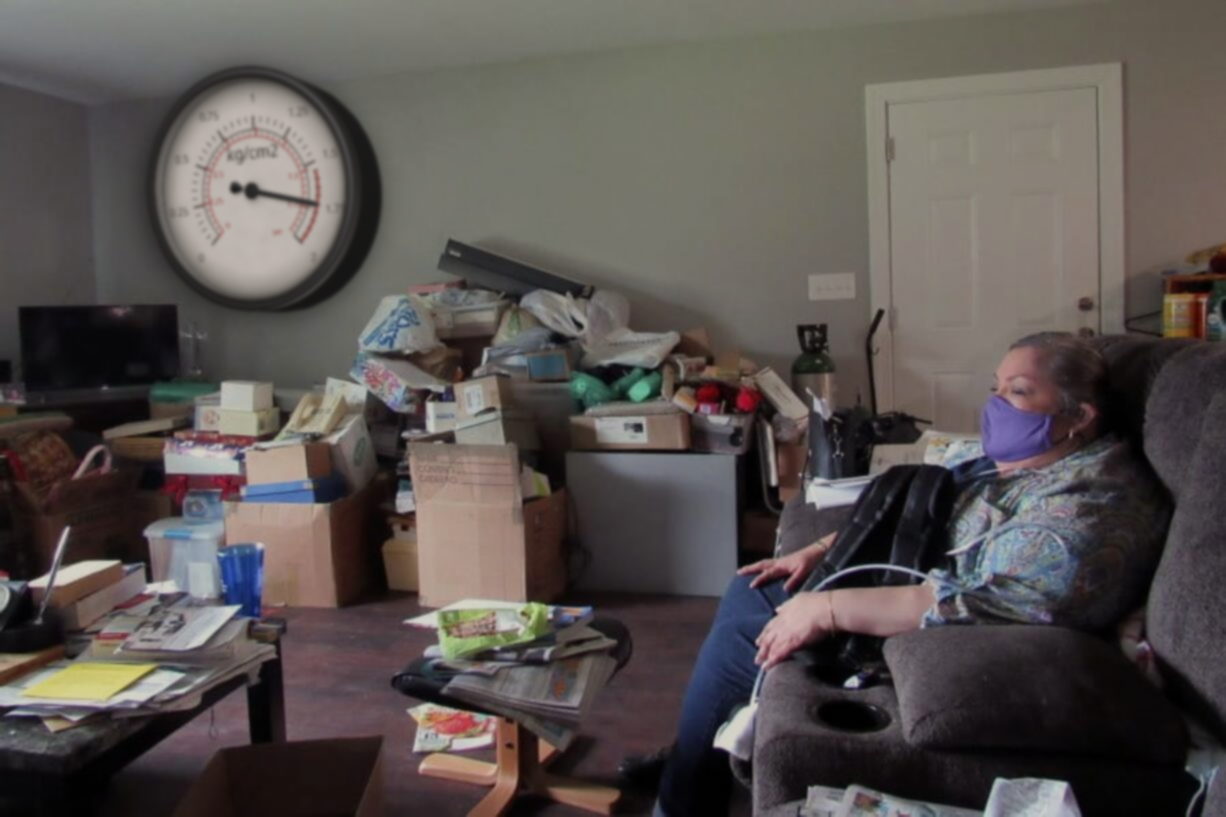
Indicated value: 1.75 kg/cm²
